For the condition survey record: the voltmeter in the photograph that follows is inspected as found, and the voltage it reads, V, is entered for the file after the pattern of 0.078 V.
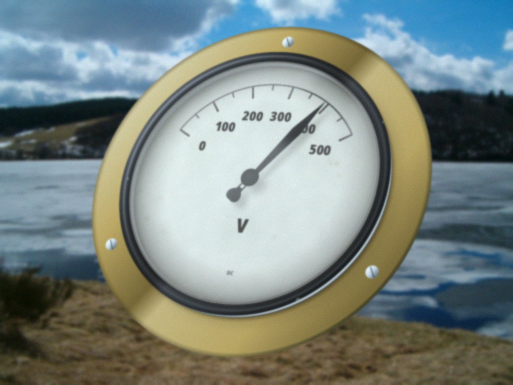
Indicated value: 400 V
